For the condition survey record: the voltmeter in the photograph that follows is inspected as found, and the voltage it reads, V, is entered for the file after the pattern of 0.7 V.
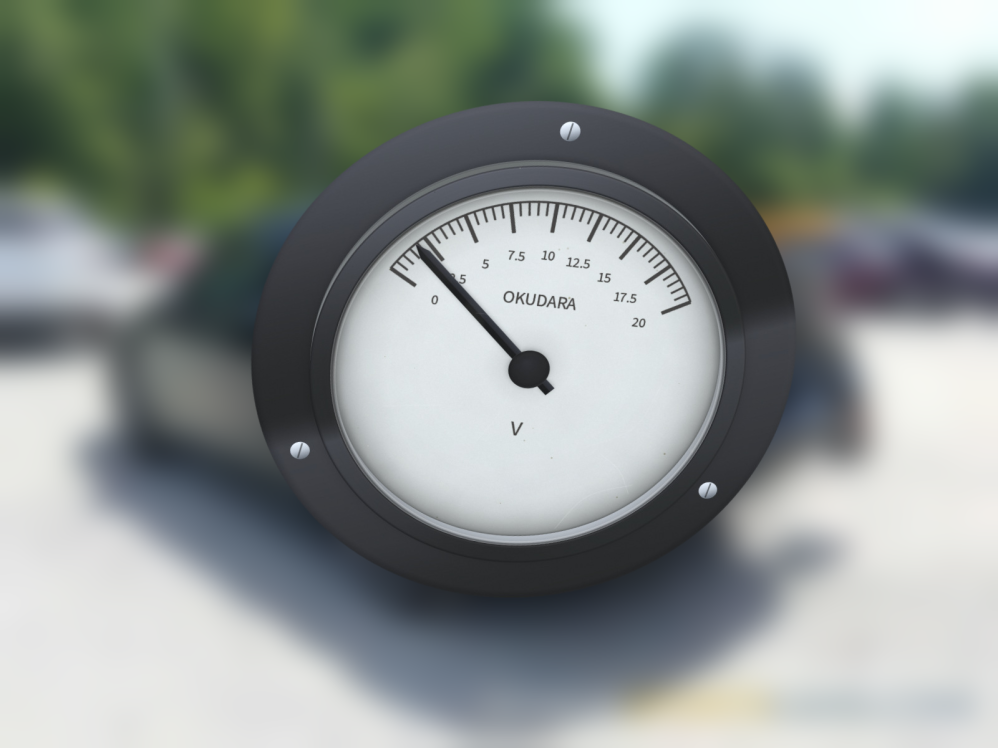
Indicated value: 2 V
